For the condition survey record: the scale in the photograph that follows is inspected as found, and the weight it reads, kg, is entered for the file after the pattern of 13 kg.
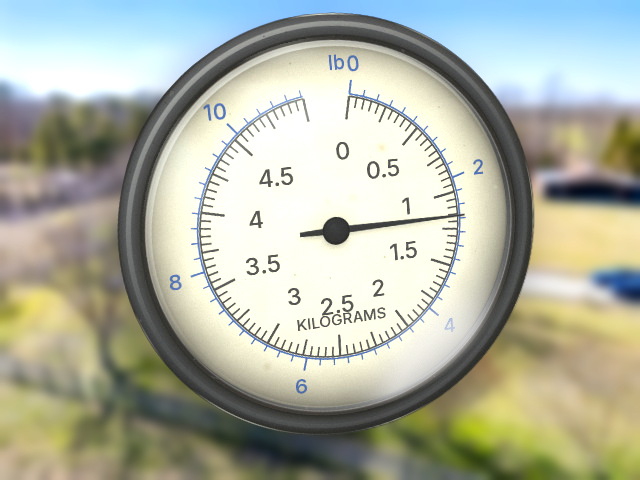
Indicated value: 1.15 kg
